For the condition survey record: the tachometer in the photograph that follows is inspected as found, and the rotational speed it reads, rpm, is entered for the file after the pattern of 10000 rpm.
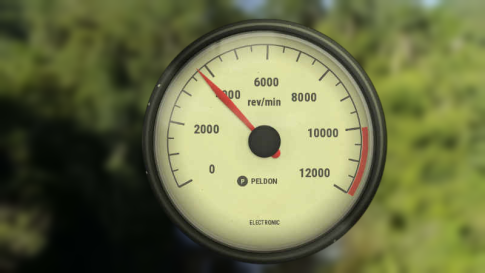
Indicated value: 3750 rpm
